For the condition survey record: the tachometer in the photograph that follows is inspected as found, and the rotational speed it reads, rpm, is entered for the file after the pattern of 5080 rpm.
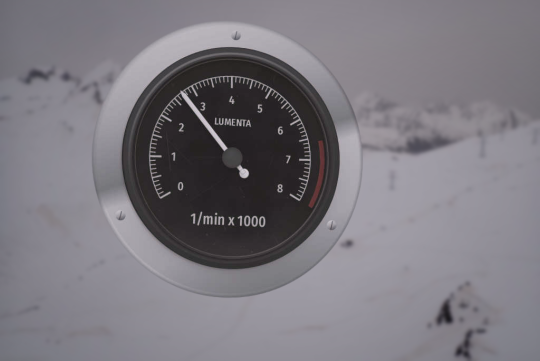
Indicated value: 2700 rpm
